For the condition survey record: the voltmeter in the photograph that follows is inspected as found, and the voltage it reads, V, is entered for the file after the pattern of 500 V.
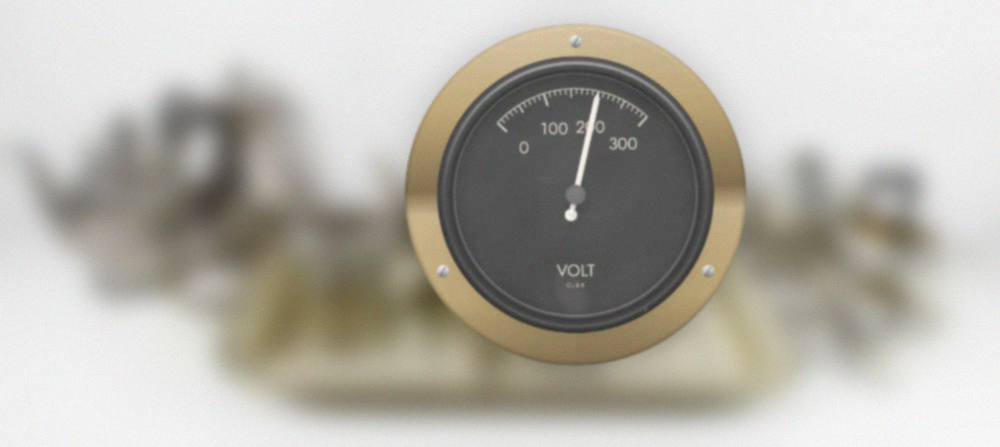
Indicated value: 200 V
